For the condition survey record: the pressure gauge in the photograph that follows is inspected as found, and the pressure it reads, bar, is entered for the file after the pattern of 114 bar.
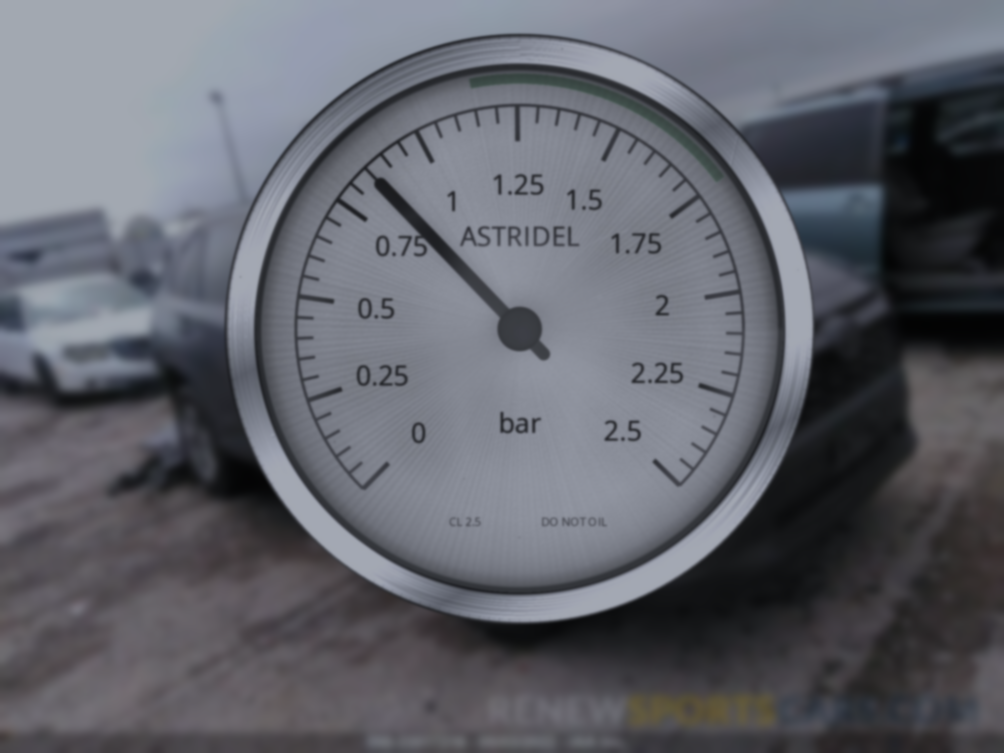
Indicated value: 0.85 bar
